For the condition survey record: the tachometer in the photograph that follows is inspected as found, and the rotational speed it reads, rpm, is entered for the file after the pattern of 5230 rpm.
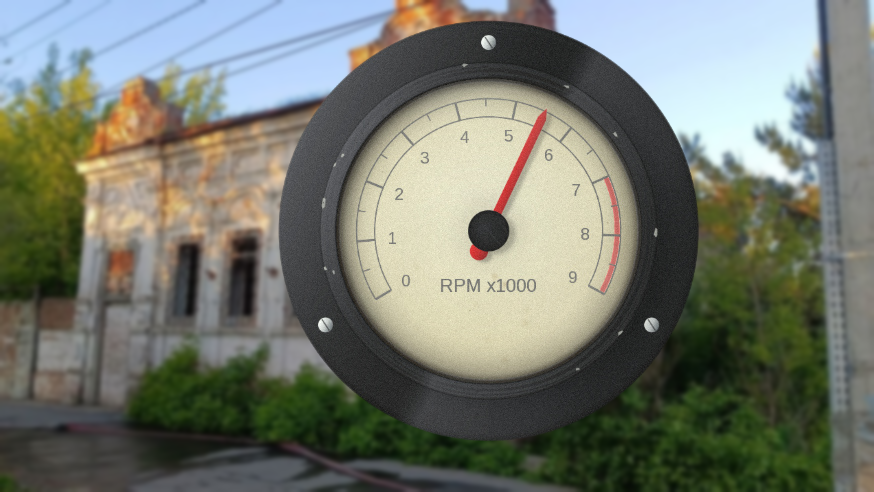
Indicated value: 5500 rpm
